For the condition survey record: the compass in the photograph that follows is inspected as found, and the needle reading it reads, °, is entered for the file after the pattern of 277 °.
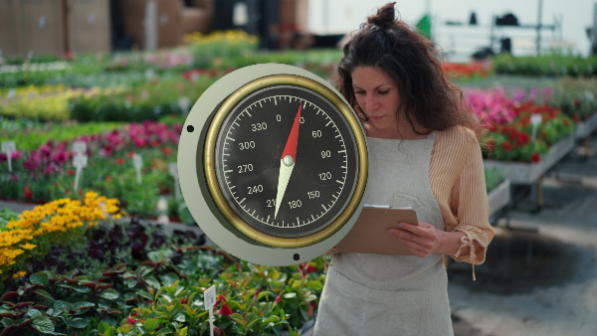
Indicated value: 25 °
